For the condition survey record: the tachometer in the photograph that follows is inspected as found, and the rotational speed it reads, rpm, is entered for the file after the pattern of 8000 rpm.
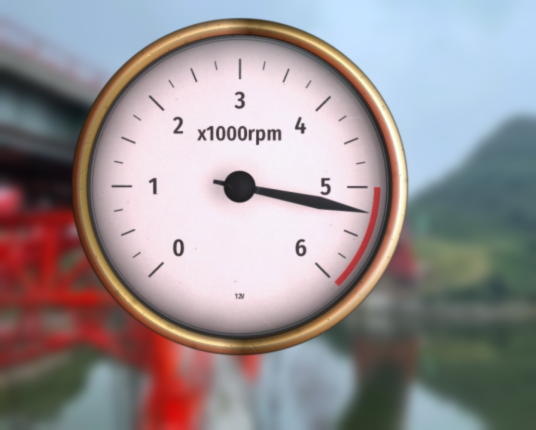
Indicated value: 5250 rpm
